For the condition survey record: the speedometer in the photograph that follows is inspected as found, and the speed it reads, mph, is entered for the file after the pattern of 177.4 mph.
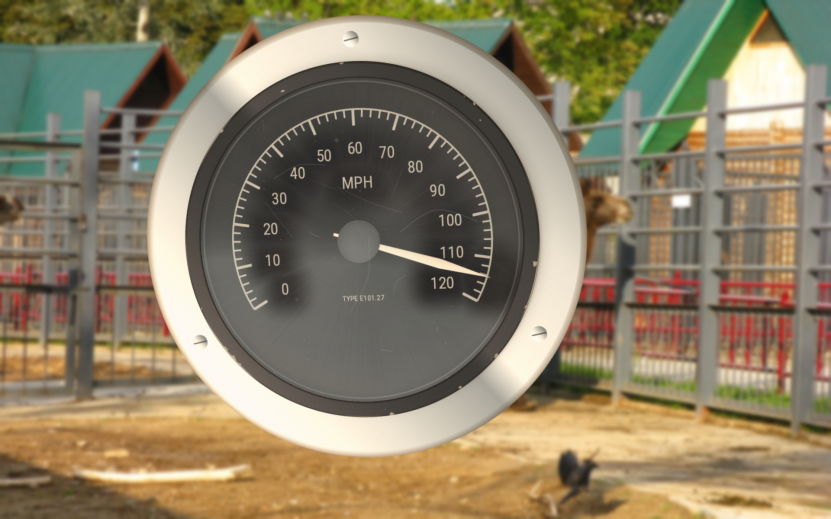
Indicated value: 114 mph
